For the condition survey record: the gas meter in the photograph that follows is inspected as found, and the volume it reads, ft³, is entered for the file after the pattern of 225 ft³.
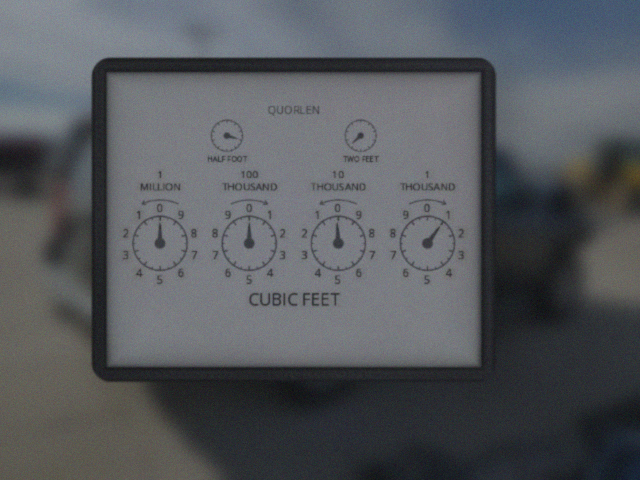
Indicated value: 100 ft³
